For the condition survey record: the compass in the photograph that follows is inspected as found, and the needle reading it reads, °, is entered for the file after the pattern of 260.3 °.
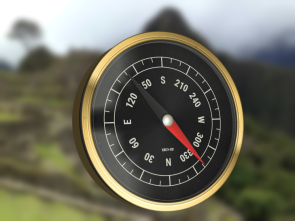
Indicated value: 320 °
